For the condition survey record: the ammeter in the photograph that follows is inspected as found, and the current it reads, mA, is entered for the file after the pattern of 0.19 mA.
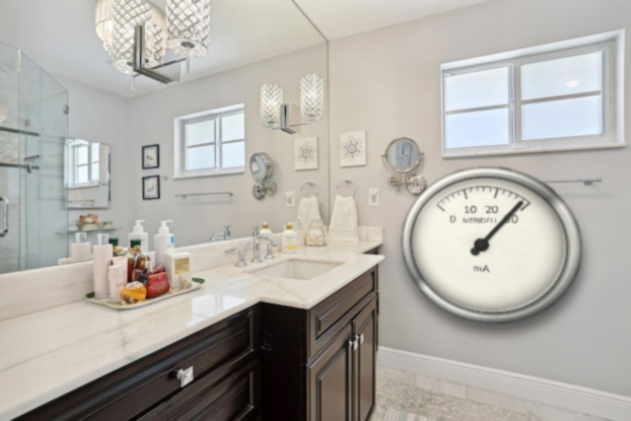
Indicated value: 28 mA
